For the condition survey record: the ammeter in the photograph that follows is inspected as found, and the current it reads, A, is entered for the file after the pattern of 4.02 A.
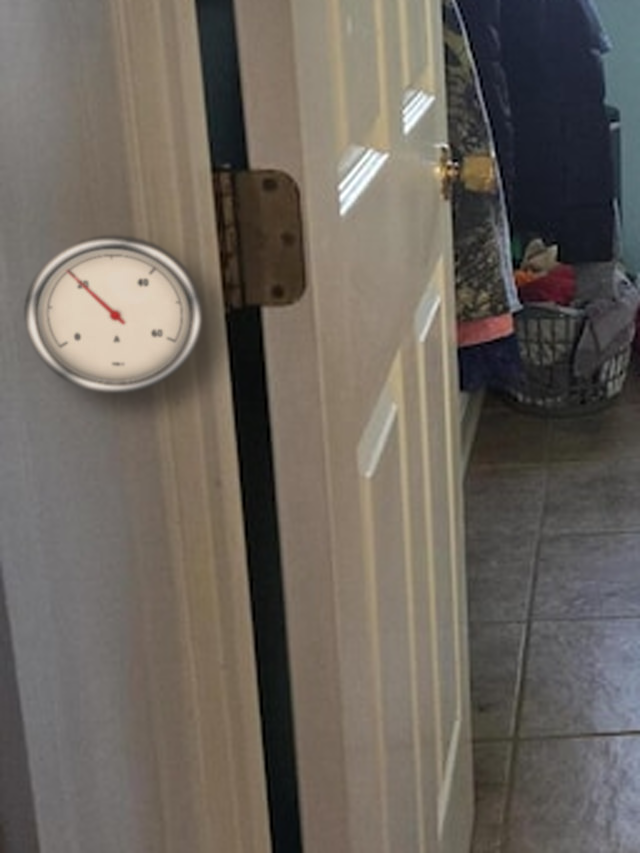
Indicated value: 20 A
